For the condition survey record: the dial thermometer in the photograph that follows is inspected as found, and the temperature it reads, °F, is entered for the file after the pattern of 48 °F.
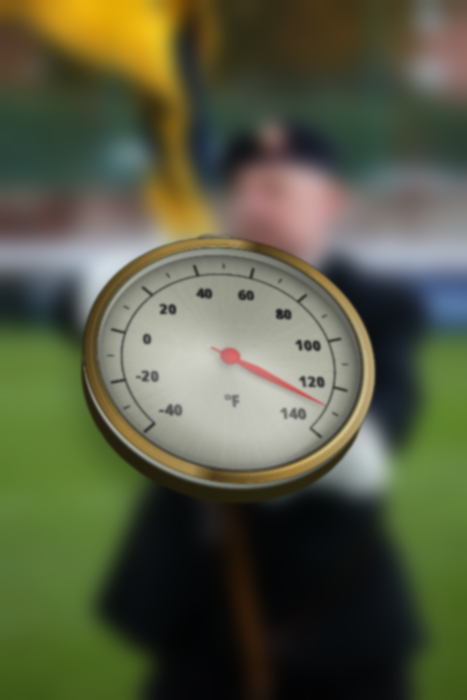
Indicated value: 130 °F
